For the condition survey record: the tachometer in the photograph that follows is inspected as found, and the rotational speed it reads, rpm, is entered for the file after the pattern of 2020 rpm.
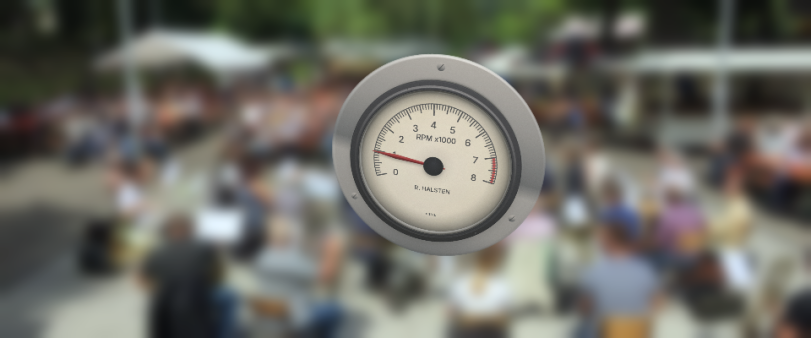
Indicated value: 1000 rpm
